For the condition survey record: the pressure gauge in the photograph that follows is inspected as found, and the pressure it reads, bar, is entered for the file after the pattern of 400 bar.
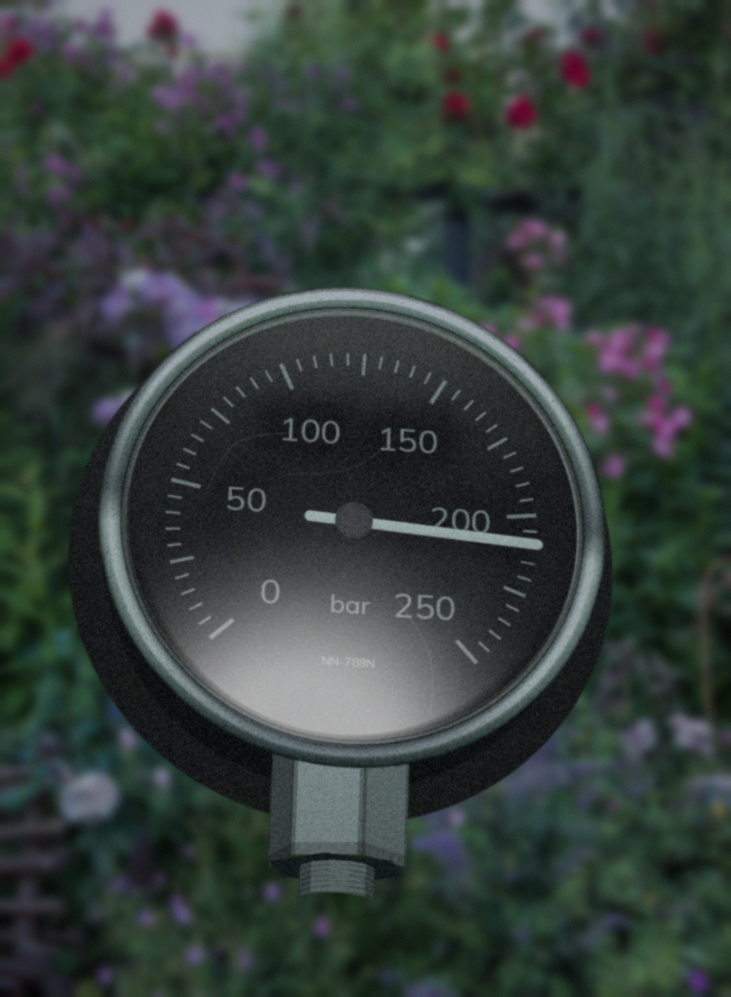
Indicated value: 210 bar
